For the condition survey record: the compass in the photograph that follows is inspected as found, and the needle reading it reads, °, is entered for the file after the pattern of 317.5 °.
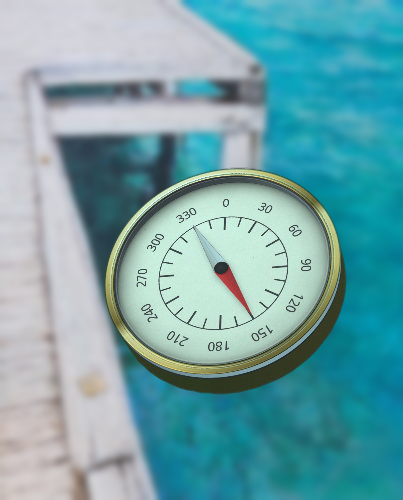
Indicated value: 150 °
